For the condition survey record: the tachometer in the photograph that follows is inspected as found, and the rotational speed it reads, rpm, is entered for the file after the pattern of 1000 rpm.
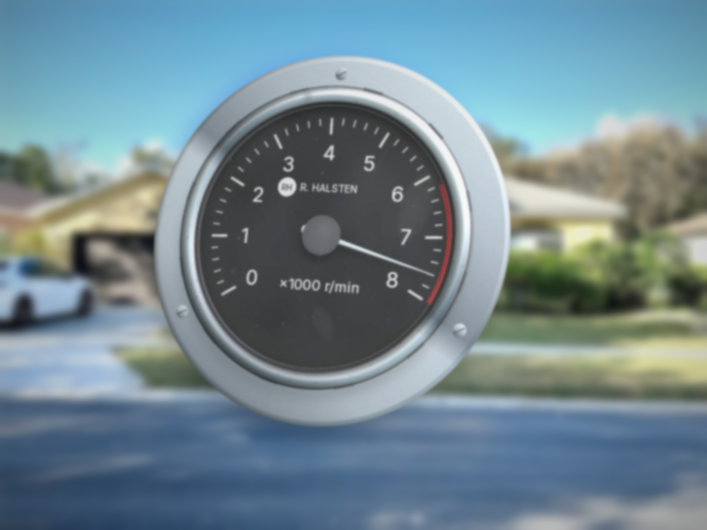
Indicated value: 7600 rpm
